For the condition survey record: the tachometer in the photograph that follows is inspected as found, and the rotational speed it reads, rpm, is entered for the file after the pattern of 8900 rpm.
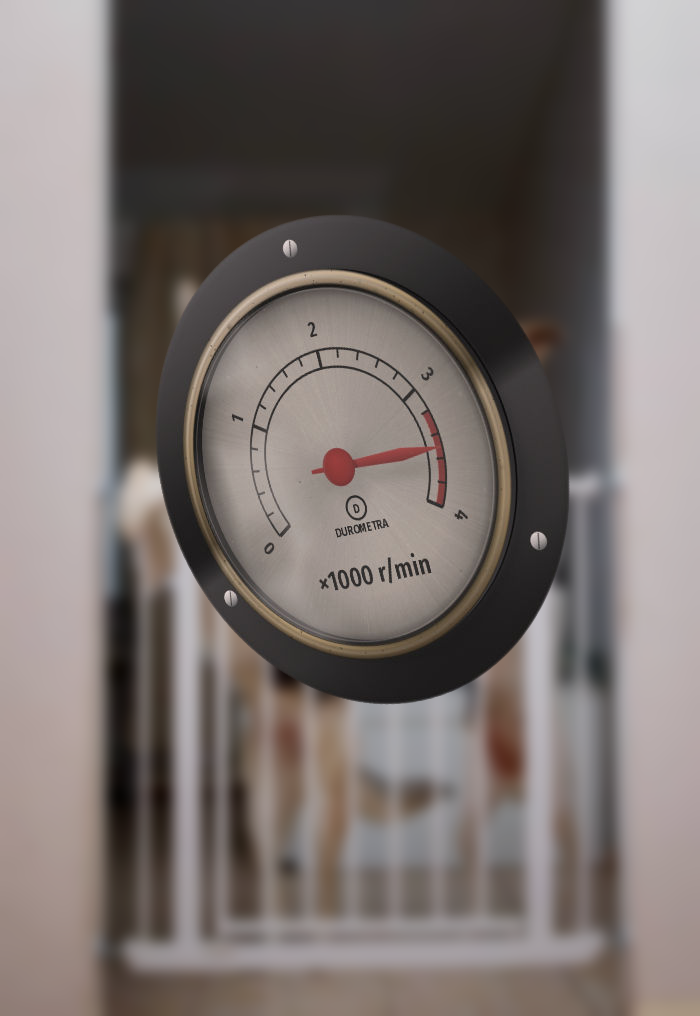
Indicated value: 3500 rpm
